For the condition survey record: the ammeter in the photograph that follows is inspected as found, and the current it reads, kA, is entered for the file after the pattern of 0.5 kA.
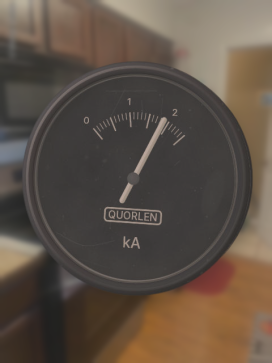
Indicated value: 1.9 kA
